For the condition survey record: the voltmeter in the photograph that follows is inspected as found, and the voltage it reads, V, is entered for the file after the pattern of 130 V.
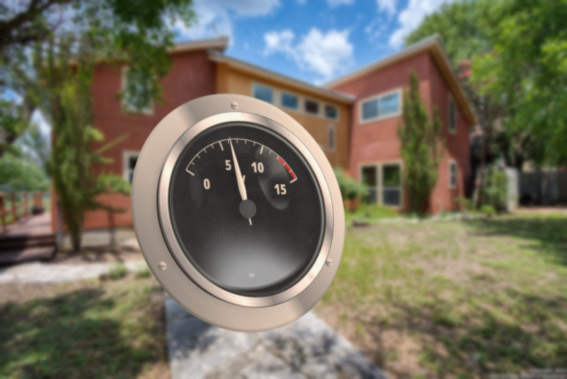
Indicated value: 6 V
